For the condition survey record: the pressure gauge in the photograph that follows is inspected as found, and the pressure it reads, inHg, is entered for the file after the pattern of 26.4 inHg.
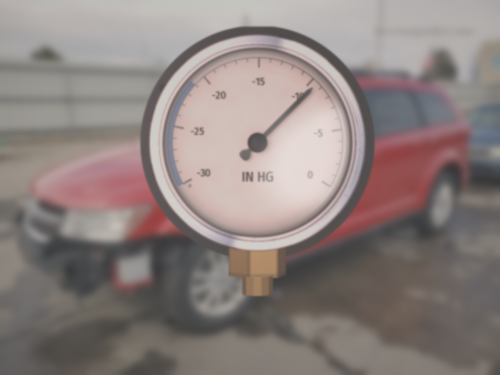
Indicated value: -9.5 inHg
